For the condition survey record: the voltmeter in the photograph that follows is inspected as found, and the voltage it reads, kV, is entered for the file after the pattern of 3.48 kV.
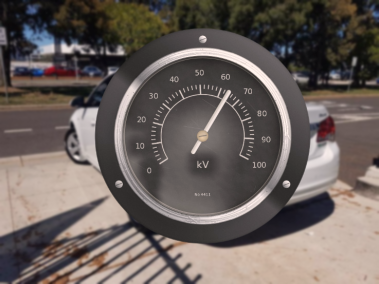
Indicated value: 64 kV
